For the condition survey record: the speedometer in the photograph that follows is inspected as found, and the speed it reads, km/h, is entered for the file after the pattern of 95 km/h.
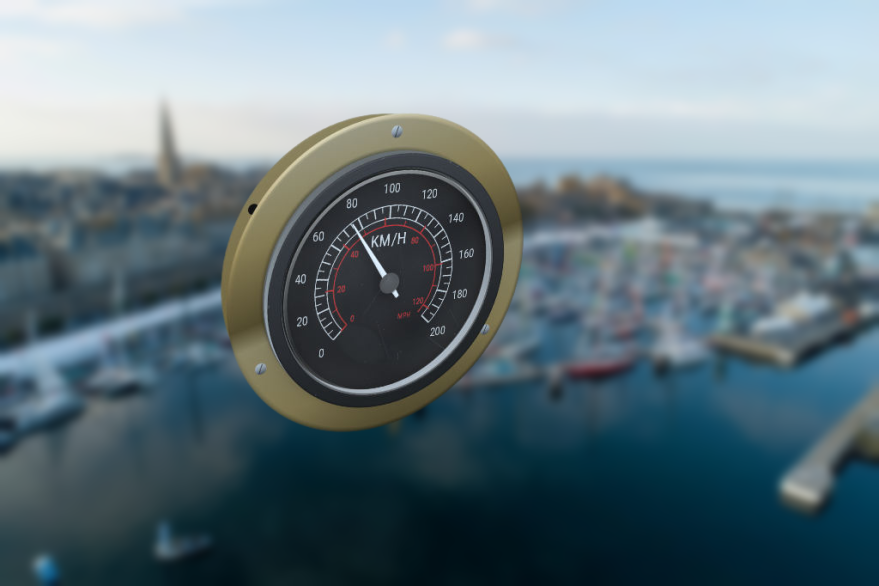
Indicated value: 75 km/h
